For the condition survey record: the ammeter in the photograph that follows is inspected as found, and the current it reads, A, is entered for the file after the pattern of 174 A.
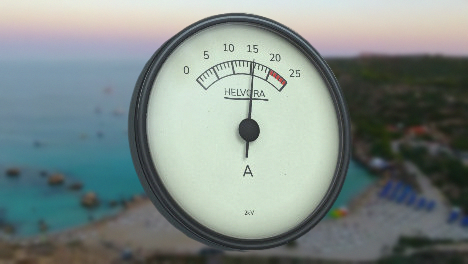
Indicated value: 15 A
